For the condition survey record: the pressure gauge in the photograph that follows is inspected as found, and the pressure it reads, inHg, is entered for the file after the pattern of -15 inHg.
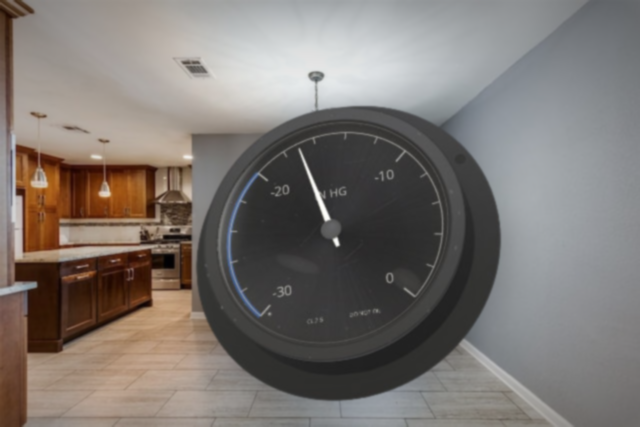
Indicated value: -17 inHg
